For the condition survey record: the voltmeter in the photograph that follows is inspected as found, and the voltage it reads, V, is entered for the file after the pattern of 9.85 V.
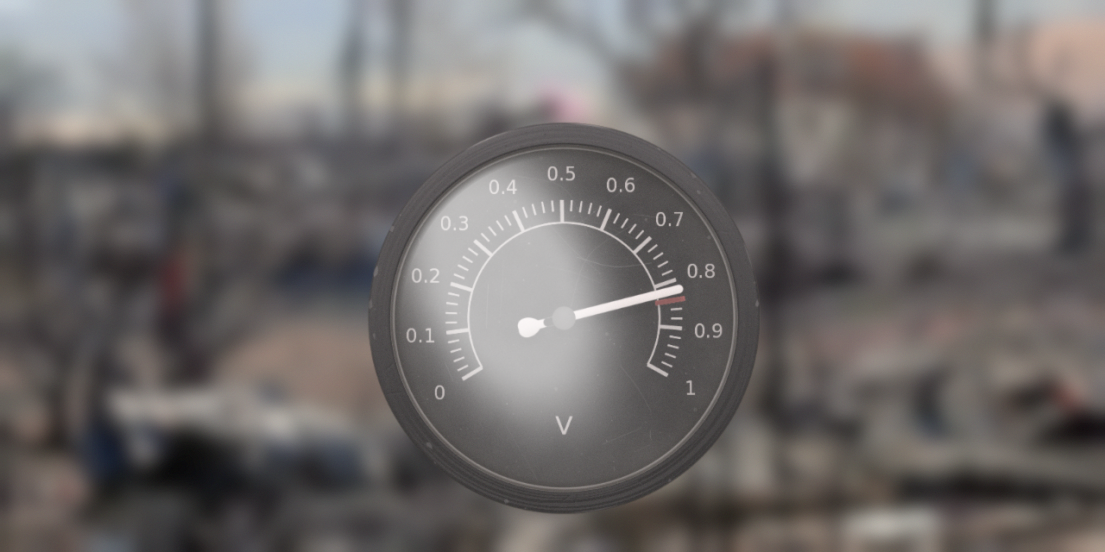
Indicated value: 0.82 V
